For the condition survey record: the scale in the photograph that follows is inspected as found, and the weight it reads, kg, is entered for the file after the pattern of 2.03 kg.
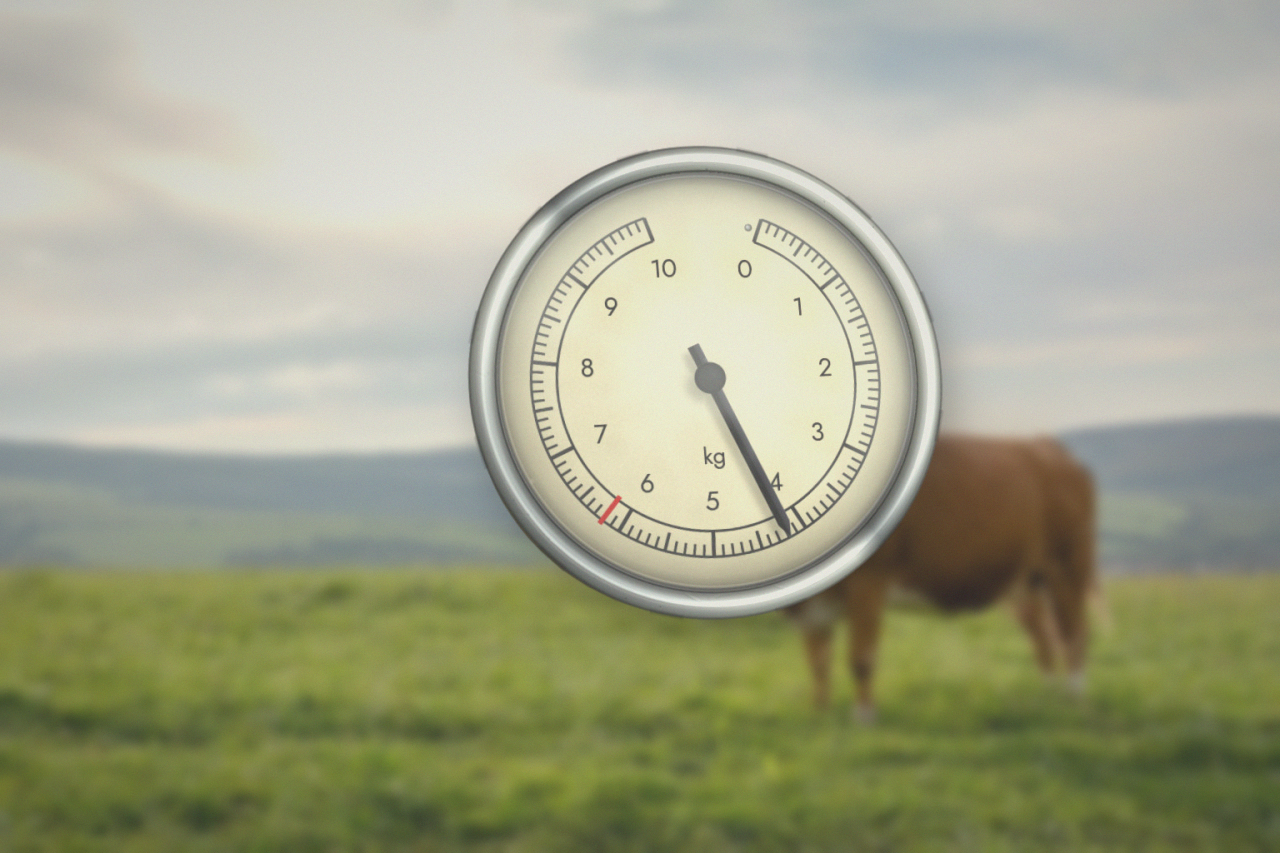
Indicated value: 4.2 kg
